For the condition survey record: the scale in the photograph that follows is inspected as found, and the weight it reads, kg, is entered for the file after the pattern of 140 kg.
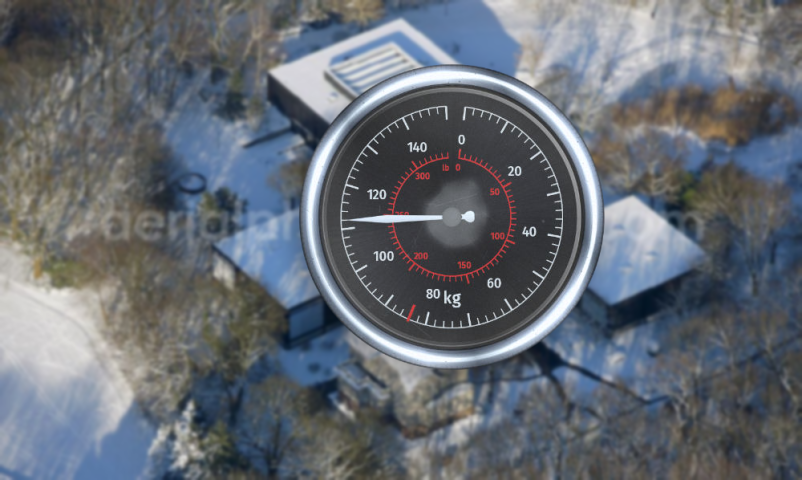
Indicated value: 112 kg
